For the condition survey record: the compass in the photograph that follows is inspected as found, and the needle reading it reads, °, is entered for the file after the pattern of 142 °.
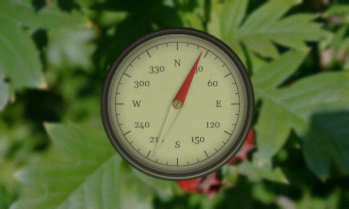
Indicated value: 25 °
